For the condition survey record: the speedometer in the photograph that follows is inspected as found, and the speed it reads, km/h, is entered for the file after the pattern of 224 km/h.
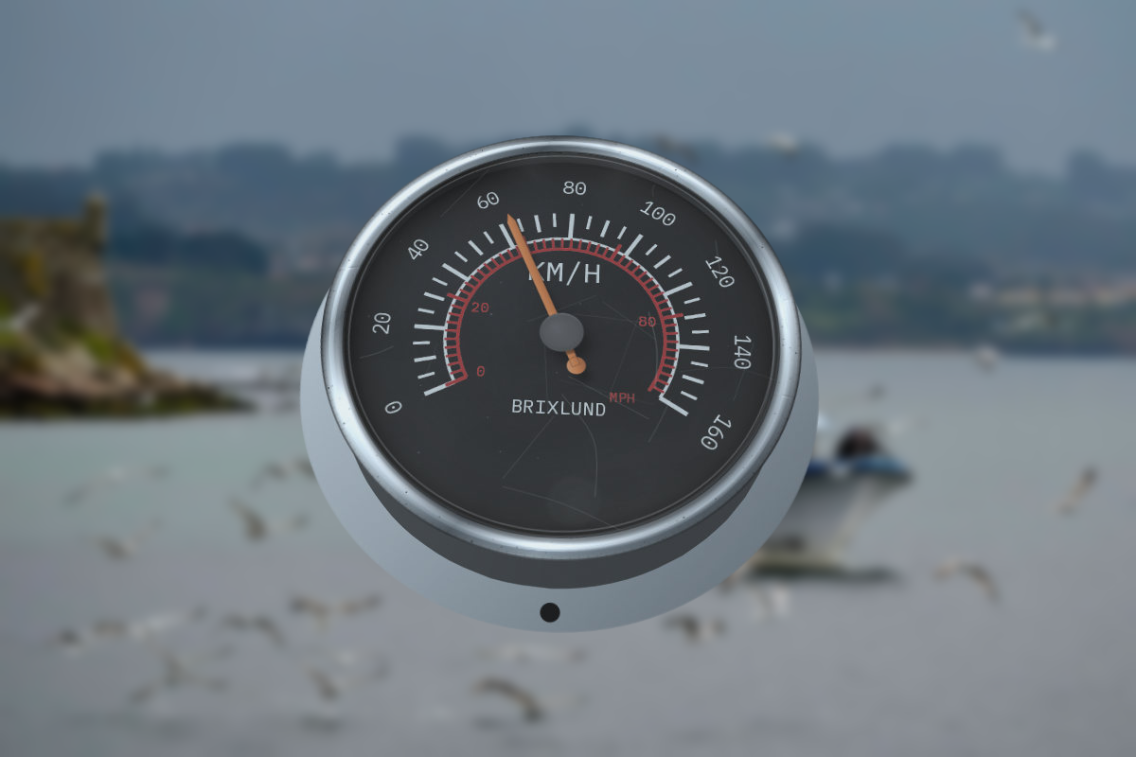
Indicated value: 62.5 km/h
